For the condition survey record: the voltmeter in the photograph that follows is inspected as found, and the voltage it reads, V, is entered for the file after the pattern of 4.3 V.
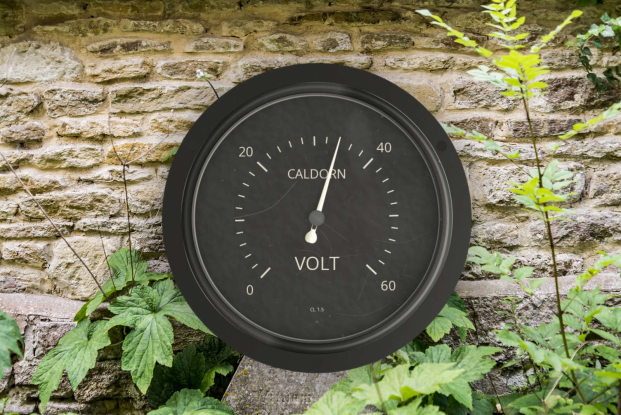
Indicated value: 34 V
